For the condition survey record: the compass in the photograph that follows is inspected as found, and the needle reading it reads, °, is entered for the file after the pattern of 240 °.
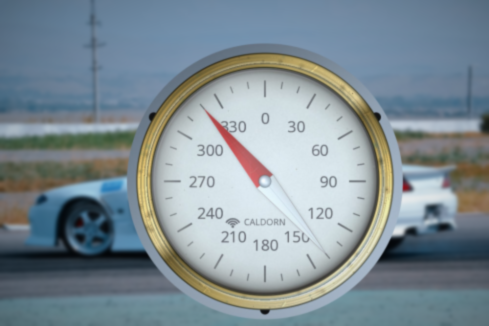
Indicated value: 320 °
